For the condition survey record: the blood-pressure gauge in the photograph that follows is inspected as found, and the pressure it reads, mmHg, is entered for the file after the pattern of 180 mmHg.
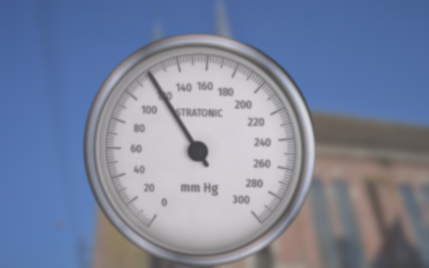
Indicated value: 120 mmHg
